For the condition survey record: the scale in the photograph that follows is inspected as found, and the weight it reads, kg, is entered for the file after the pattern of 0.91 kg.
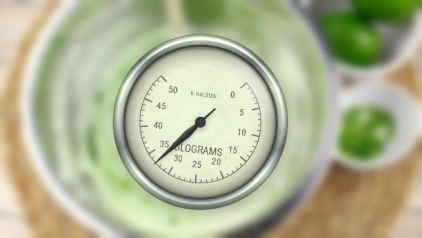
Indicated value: 33 kg
